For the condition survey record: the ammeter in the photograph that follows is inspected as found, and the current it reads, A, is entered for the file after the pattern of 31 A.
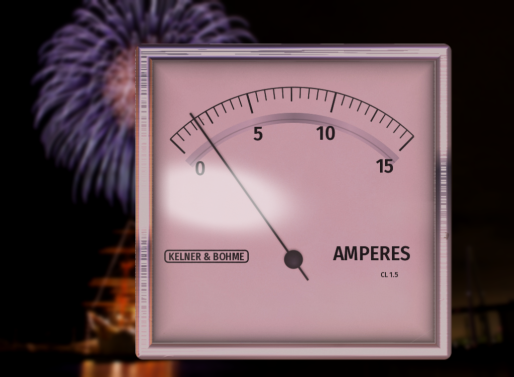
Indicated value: 1.75 A
